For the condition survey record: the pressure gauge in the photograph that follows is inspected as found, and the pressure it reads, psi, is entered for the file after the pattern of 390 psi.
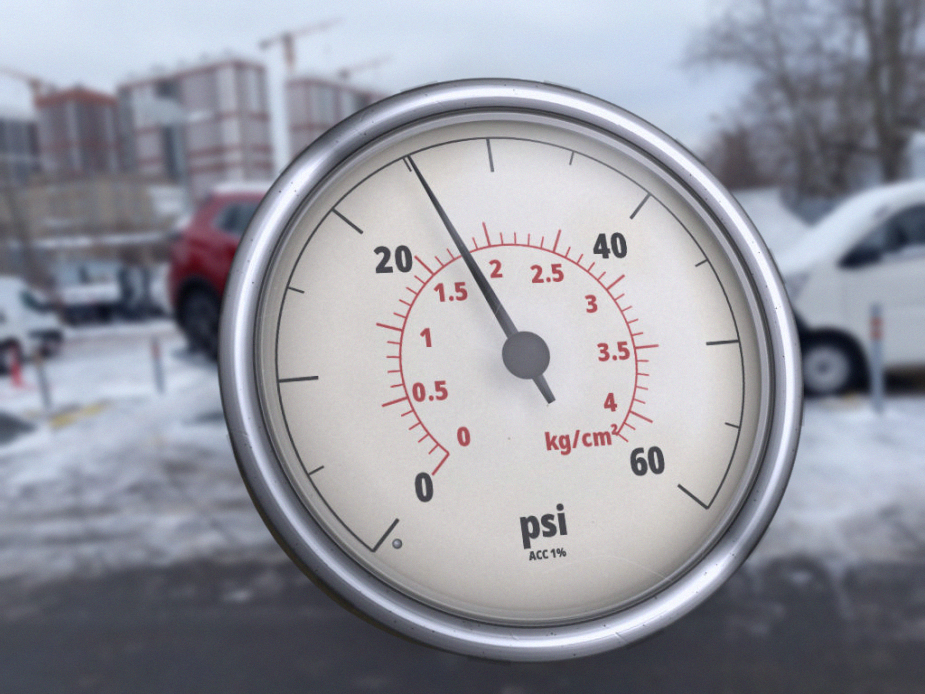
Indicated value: 25 psi
